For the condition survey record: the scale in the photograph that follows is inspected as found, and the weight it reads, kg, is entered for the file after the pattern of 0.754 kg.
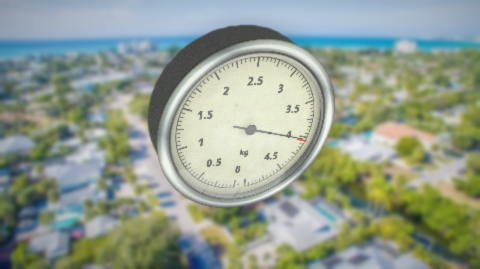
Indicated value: 4 kg
